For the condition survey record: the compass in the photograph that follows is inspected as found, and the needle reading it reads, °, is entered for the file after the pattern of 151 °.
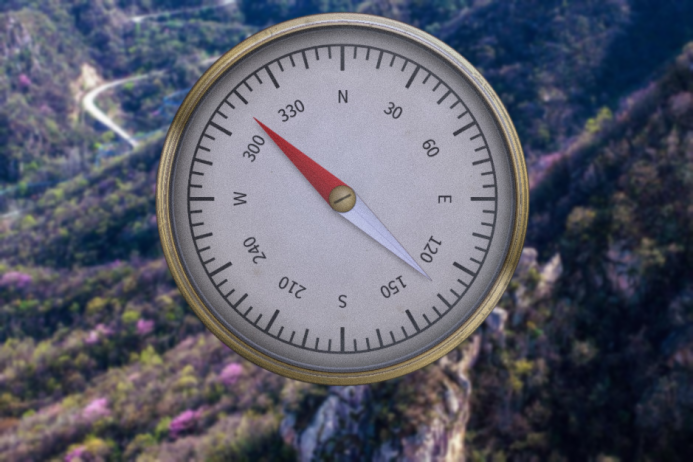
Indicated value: 312.5 °
